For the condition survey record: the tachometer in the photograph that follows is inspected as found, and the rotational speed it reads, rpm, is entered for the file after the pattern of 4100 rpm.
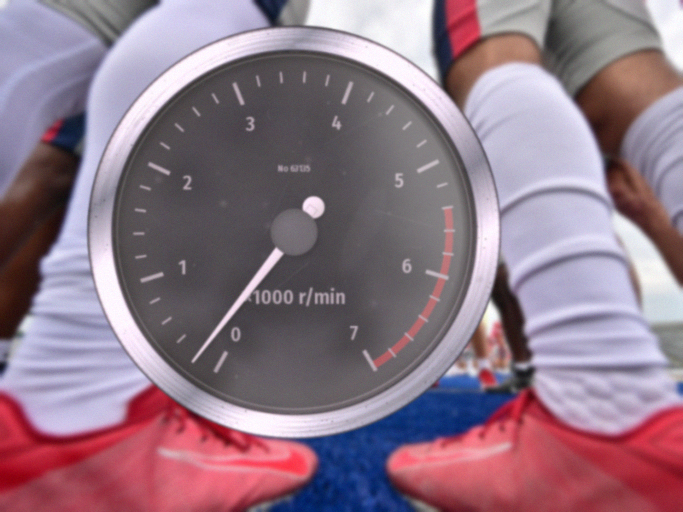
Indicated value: 200 rpm
